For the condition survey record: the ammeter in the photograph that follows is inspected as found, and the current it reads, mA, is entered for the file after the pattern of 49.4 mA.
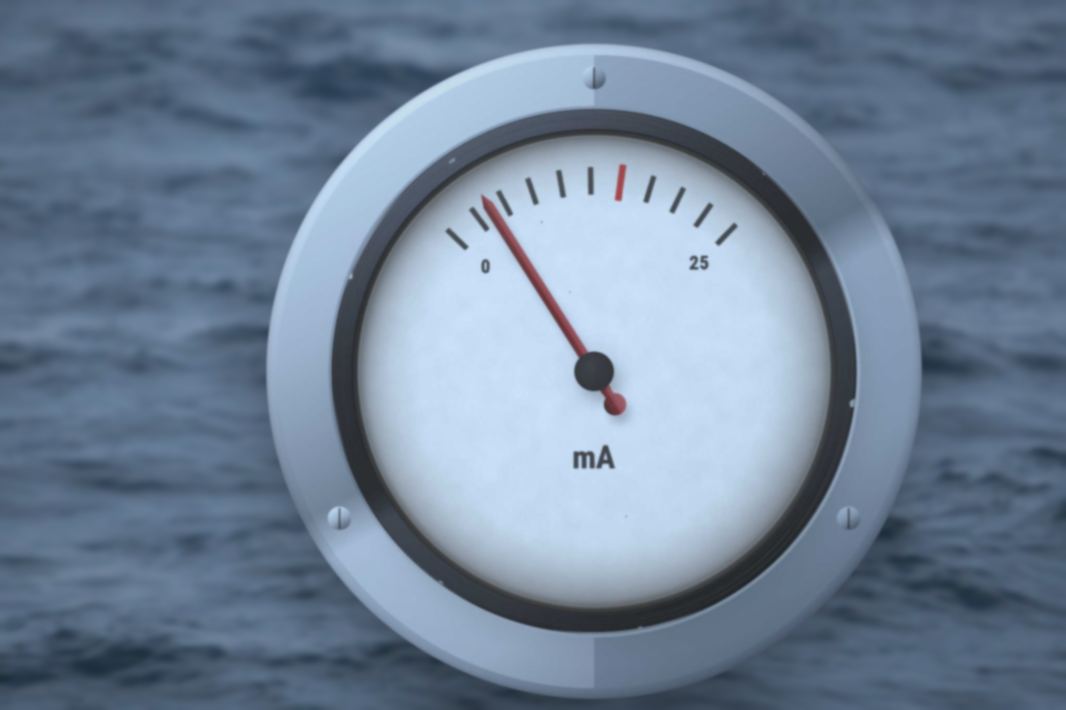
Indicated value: 3.75 mA
